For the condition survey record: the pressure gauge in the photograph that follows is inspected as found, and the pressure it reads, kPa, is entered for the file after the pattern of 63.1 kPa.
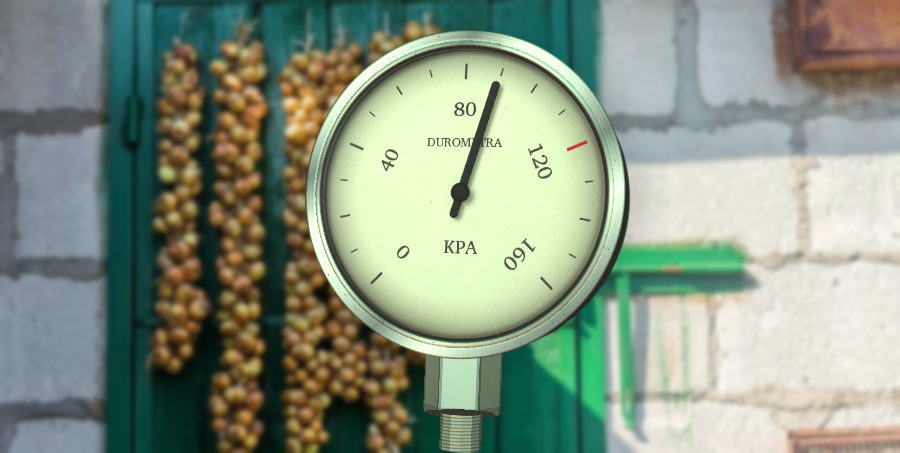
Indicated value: 90 kPa
